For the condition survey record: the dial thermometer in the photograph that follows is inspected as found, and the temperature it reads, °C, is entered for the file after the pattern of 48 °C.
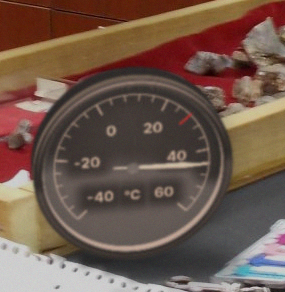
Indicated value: 44 °C
